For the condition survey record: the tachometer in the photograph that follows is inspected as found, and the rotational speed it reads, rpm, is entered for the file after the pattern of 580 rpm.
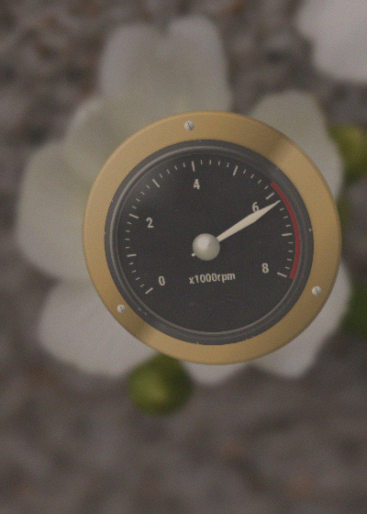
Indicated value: 6200 rpm
